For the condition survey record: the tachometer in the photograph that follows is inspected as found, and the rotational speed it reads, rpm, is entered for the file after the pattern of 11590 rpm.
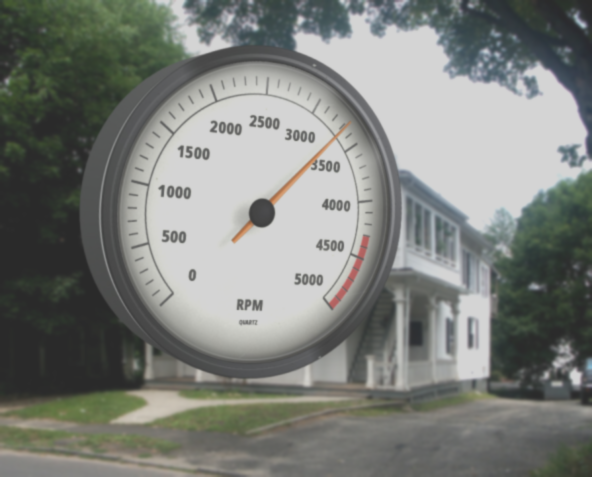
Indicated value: 3300 rpm
